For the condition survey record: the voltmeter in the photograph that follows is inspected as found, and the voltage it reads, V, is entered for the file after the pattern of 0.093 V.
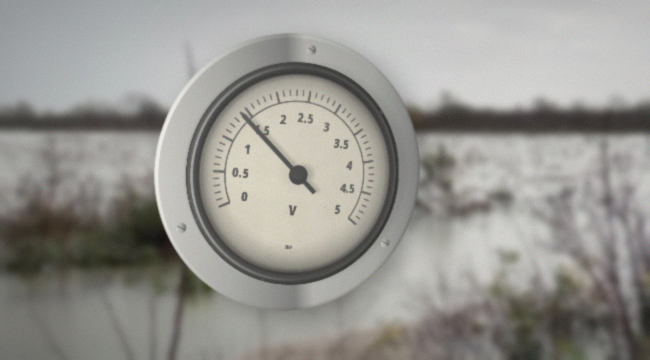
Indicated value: 1.4 V
